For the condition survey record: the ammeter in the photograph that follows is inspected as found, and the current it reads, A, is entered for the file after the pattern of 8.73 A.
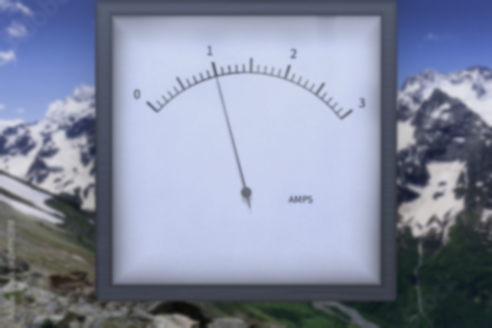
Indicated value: 1 A
